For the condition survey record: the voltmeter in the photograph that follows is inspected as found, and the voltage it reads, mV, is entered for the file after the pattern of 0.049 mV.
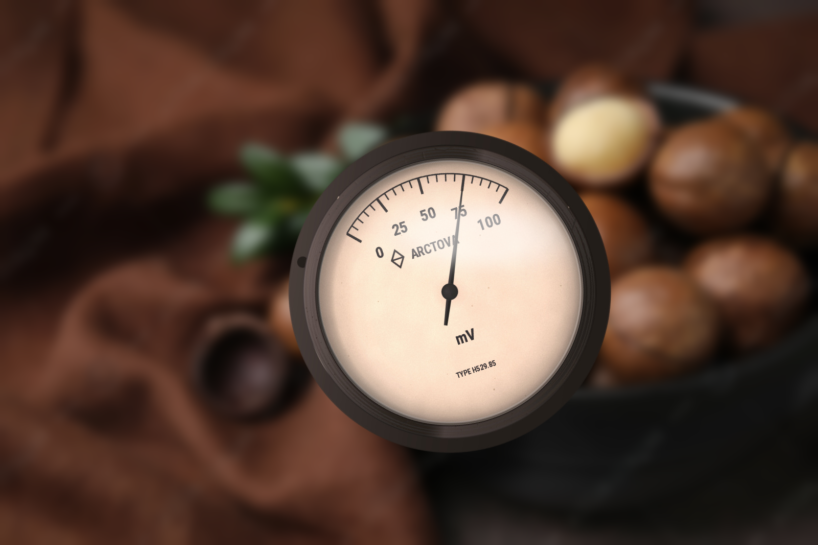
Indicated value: 75 mV
